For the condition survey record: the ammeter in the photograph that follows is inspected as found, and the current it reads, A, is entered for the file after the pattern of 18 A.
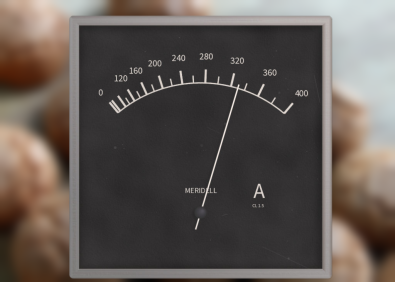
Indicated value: 330 A
